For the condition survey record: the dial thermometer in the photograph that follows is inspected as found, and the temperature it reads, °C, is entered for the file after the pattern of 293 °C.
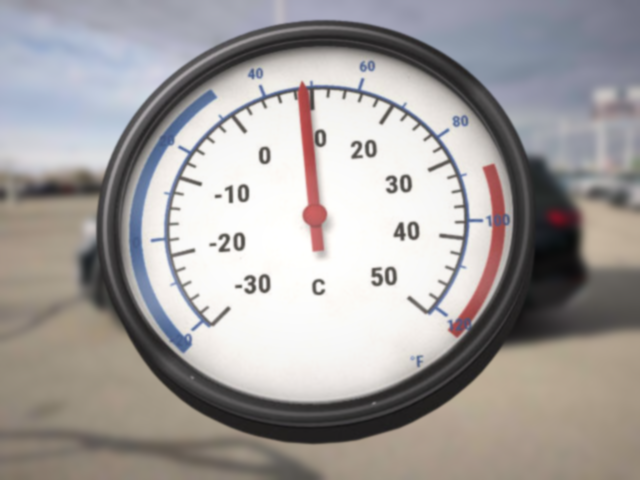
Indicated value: 9 °C
